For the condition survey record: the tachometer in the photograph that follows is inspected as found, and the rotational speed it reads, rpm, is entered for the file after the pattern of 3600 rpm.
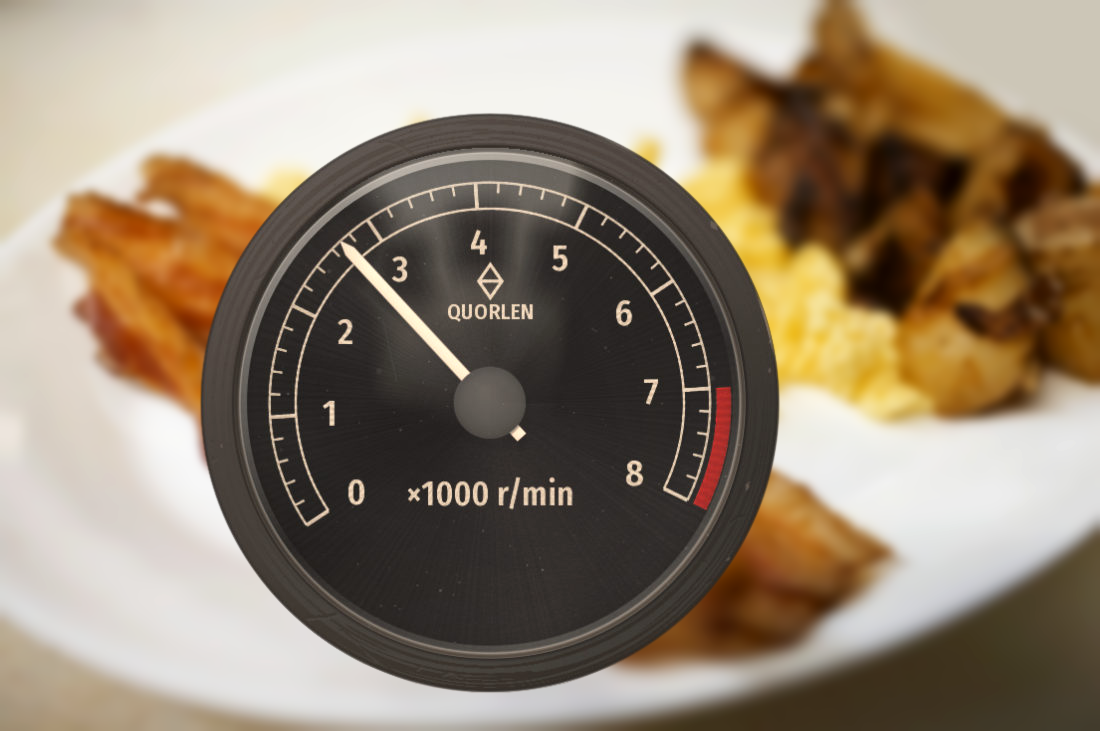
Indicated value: 2700 rpm
